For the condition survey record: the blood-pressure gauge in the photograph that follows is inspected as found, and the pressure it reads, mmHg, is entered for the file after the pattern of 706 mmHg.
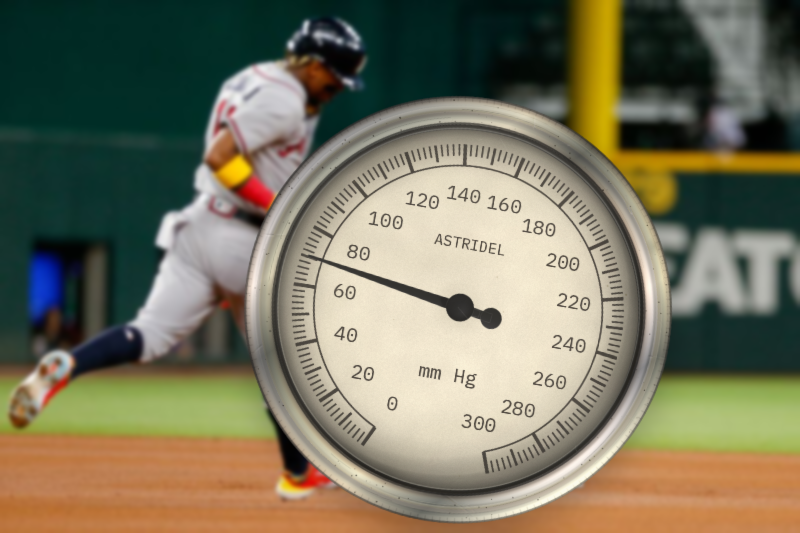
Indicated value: 70 mmHg
